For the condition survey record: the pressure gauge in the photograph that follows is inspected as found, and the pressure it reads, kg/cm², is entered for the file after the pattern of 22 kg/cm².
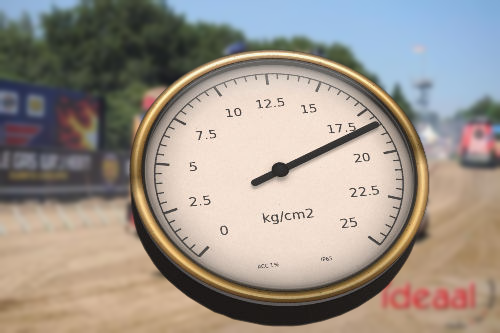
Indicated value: 18.5 kg/cm²
